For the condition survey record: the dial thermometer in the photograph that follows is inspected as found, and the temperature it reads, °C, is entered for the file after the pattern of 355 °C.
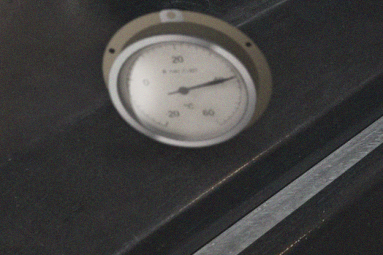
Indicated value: 40 °C
